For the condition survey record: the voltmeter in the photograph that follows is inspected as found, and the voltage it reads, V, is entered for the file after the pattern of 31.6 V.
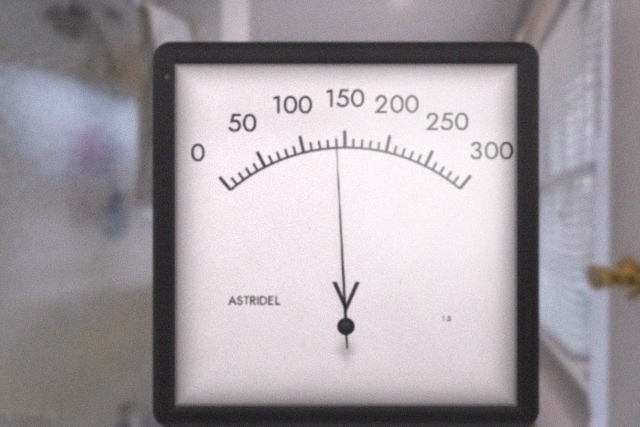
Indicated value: 140 V
